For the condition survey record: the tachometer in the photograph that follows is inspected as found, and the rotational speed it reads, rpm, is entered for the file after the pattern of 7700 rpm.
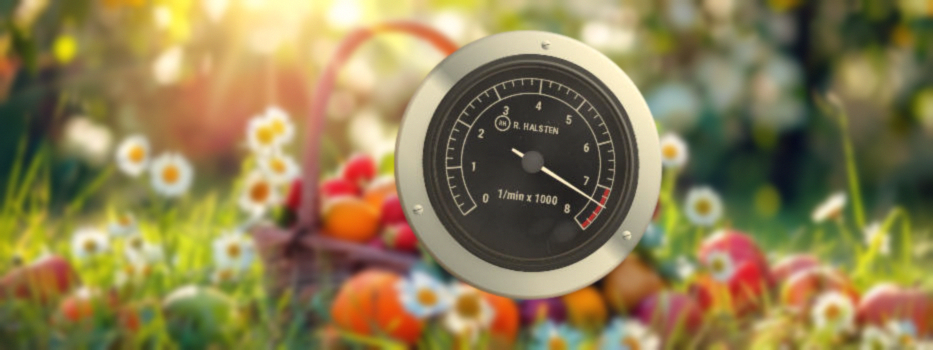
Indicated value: 7400 rpm
